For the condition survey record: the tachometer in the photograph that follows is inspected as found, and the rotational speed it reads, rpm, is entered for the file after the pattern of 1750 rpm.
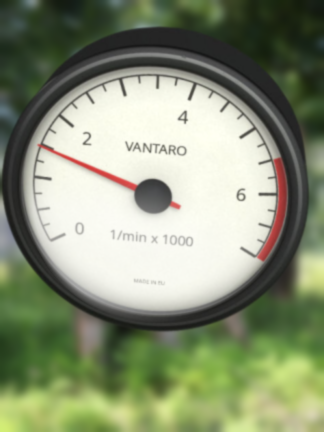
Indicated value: 1500 rpm
